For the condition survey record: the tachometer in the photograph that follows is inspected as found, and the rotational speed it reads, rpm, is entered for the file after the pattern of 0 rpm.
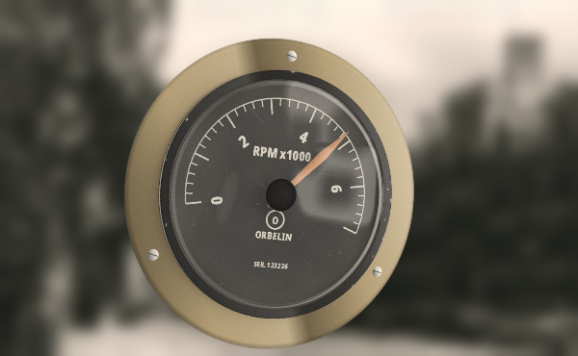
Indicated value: 4800 rpm
